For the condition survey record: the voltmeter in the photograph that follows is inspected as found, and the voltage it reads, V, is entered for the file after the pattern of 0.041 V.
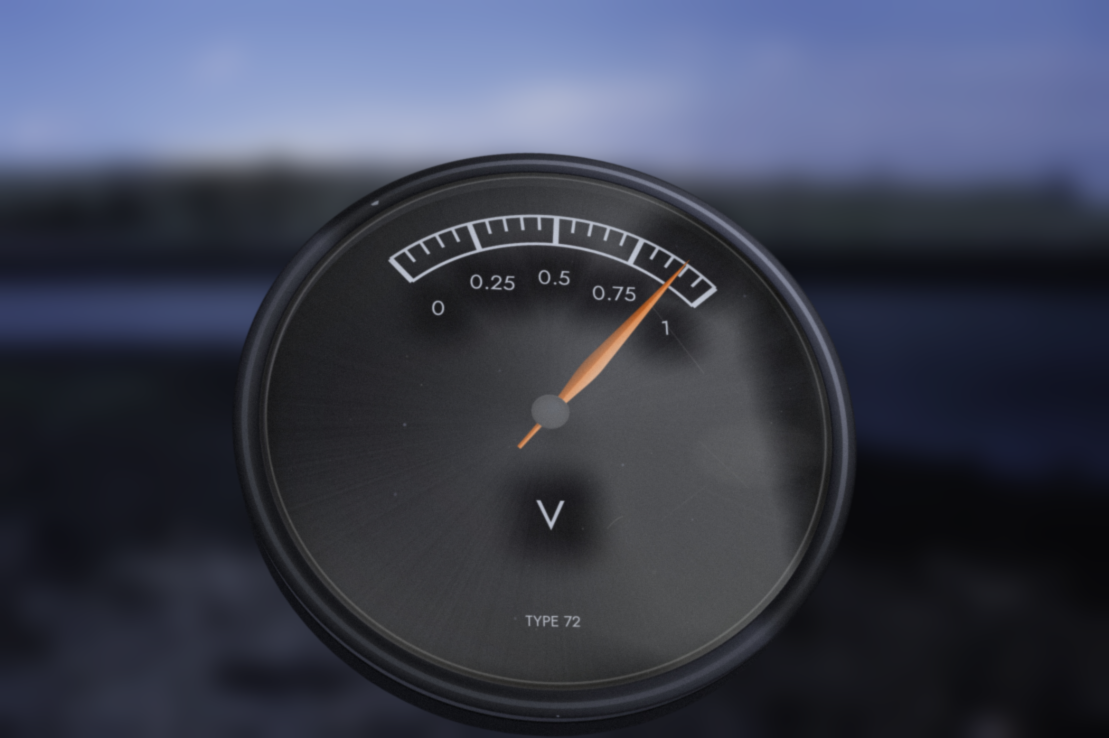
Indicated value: 0.9 V
